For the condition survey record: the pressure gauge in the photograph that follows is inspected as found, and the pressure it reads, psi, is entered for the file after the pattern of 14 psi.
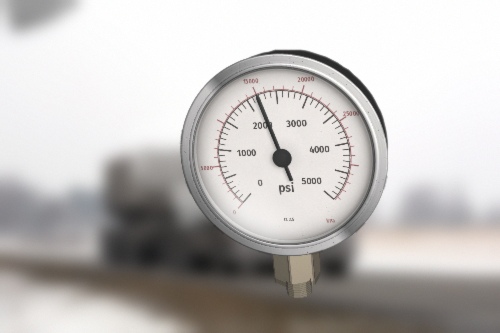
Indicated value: 2200 psi
